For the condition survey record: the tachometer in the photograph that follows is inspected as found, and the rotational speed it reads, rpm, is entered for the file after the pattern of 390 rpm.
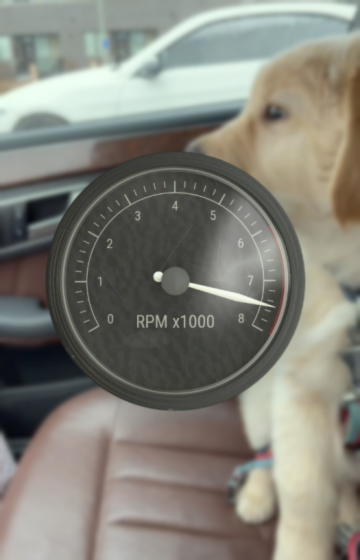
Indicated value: 7500 rpm
